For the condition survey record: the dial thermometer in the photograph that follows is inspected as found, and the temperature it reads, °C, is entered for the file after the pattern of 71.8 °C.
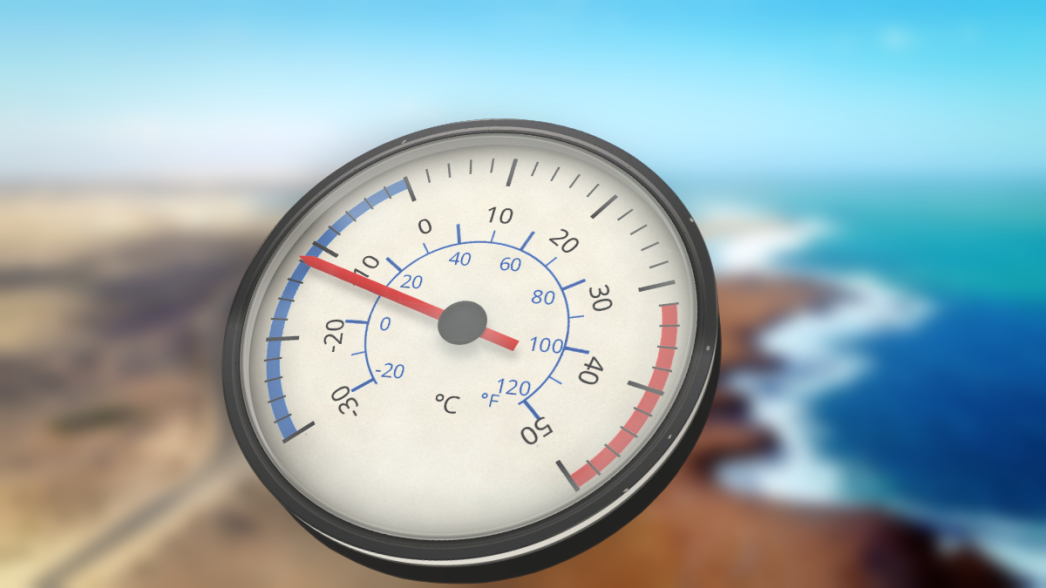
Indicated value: -12 °C
